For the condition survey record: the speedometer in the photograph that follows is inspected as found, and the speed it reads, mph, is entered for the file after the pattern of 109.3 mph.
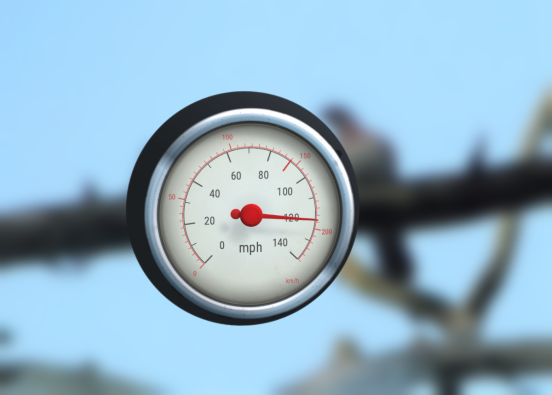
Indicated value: 120 mph
